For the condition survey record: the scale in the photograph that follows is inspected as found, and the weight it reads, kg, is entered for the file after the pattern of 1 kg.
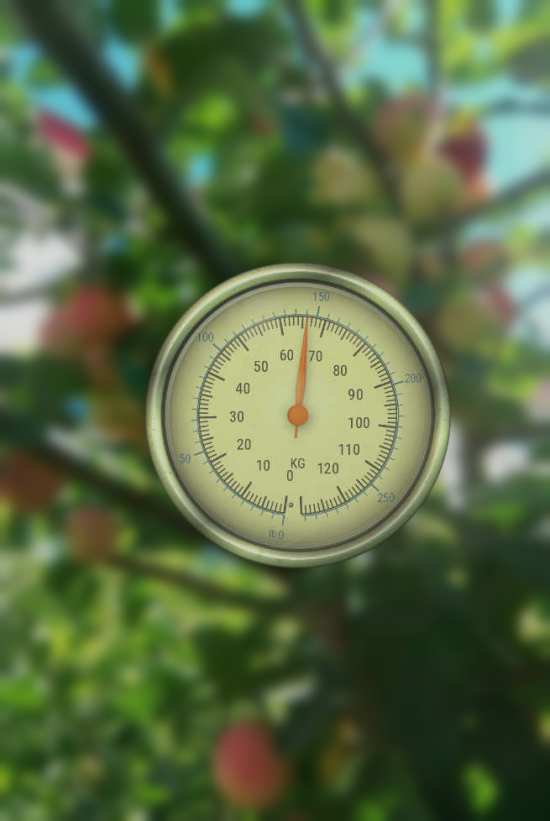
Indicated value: 66 kg
